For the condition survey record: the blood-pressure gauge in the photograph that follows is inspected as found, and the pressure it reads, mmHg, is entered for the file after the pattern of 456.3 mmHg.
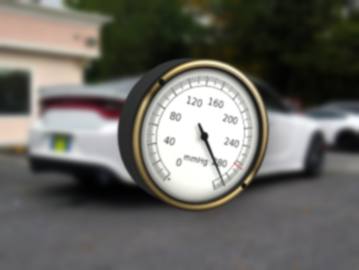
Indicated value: 290 mmHg
